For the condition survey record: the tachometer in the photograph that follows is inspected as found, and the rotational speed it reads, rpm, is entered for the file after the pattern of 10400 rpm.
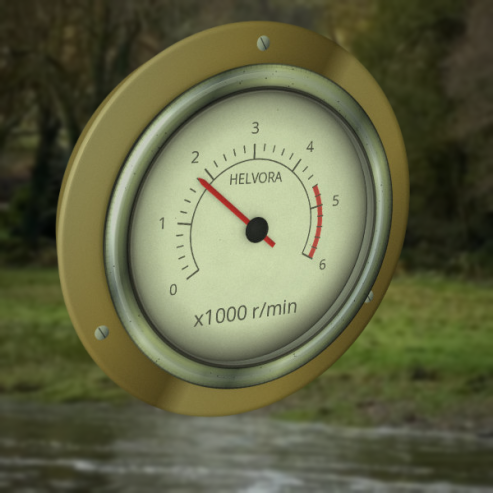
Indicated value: 1800 rpm
